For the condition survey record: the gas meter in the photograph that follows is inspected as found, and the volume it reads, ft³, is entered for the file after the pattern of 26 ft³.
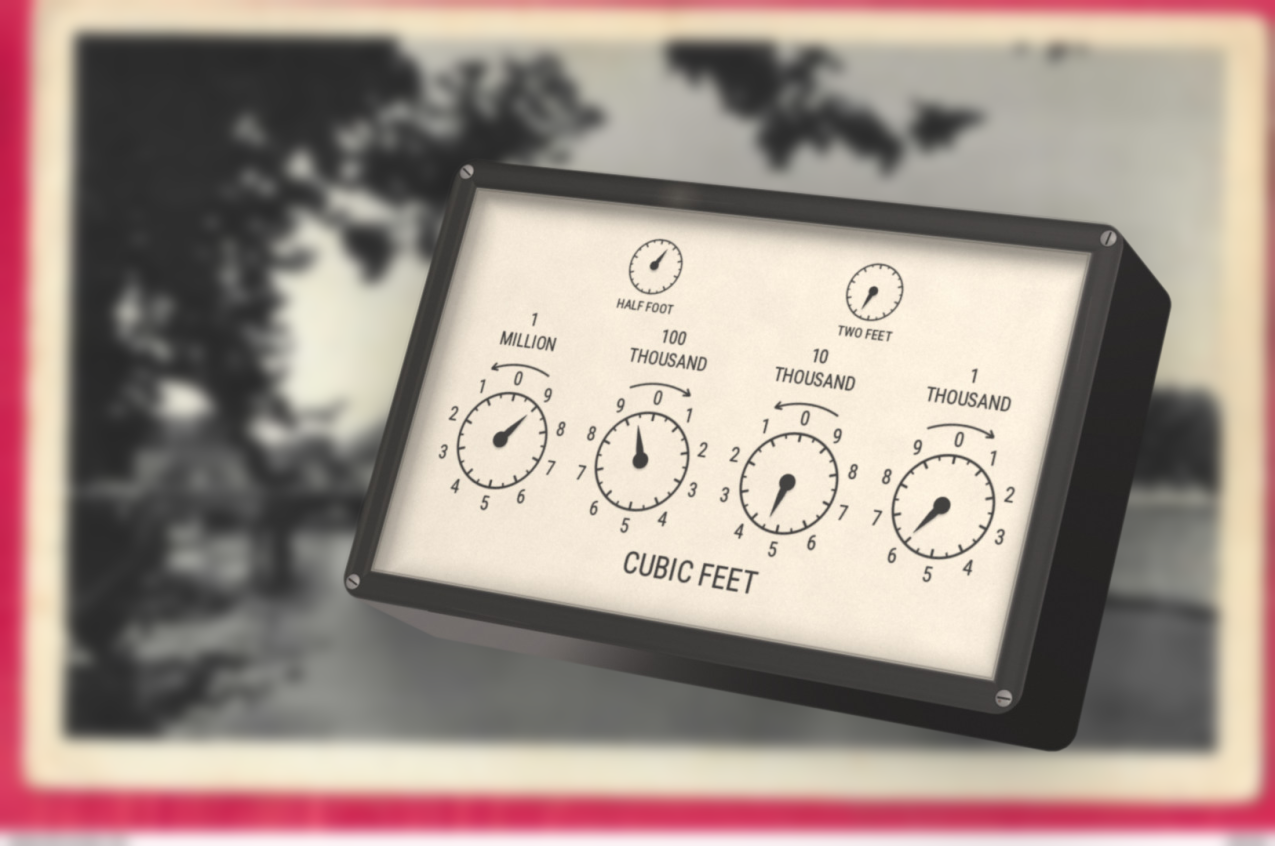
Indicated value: 894600 ft³
